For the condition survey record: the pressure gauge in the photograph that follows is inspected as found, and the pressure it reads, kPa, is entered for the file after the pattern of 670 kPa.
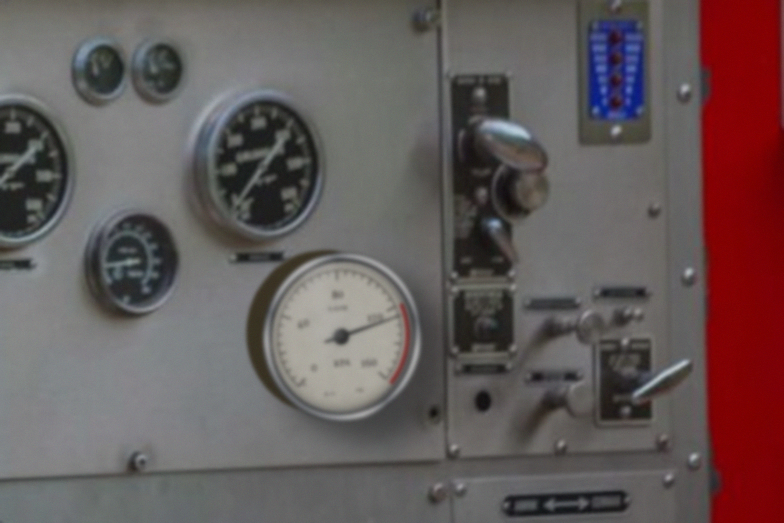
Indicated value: 125 kPa
